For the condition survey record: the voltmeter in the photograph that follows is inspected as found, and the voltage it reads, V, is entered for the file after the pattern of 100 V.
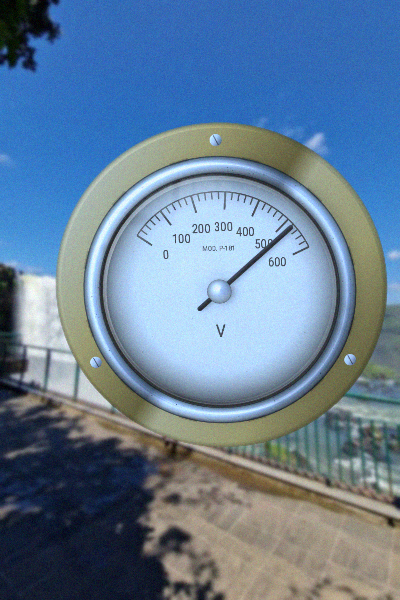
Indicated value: 520 V
